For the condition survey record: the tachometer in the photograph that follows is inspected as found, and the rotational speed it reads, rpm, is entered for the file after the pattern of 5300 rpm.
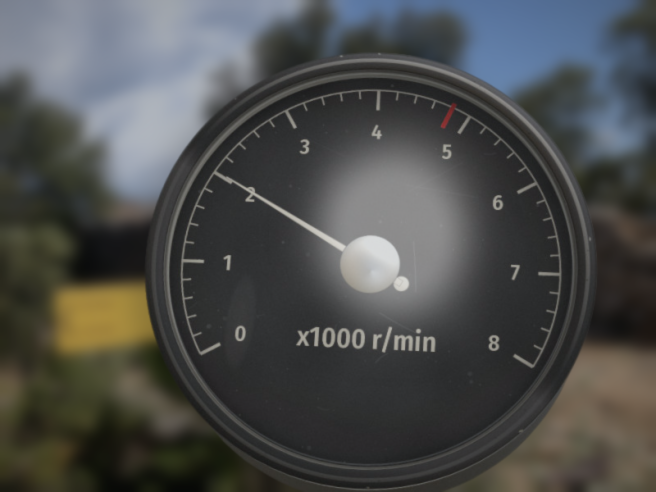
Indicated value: 2000 rpm
